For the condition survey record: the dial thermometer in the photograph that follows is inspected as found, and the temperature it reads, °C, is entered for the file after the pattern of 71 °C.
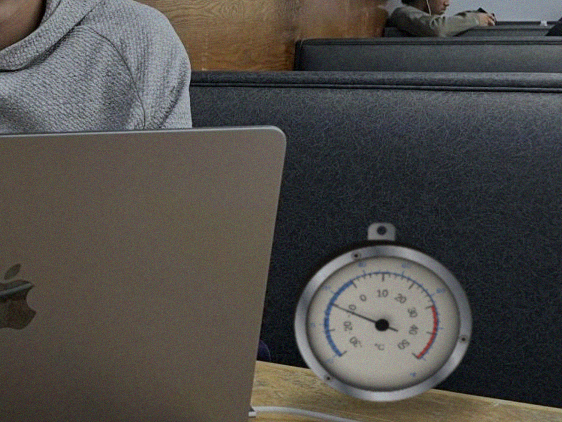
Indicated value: -10 °C
